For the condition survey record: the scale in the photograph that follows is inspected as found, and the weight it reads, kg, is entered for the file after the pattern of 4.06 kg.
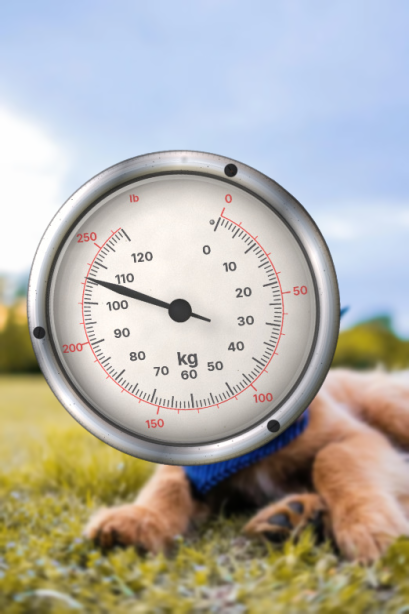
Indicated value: 106 kg
